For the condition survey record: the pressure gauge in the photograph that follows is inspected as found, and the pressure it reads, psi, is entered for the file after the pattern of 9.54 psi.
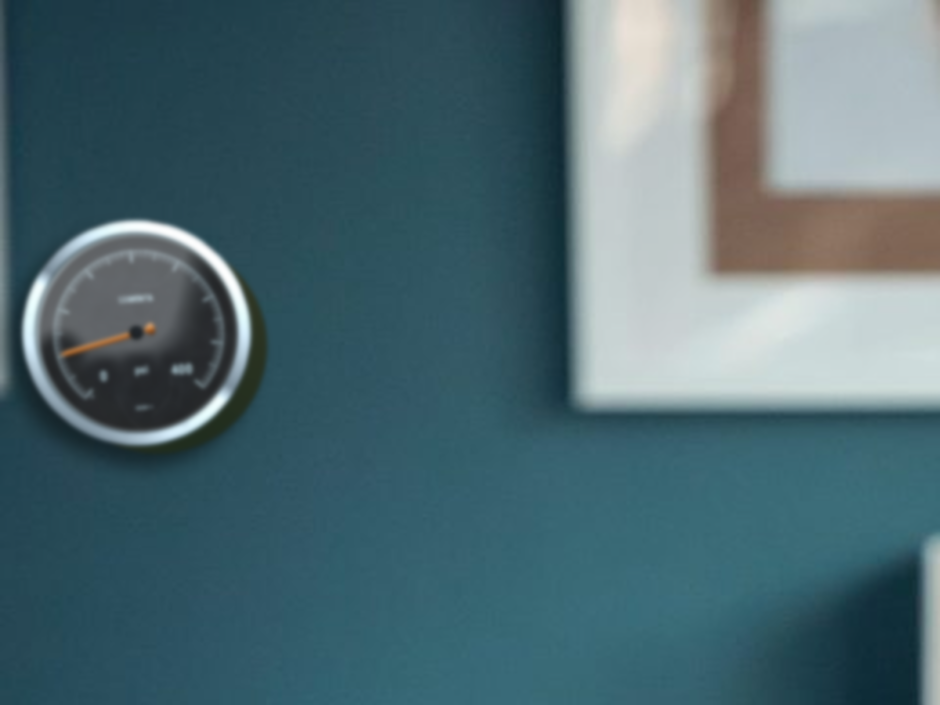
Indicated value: 50 psi
